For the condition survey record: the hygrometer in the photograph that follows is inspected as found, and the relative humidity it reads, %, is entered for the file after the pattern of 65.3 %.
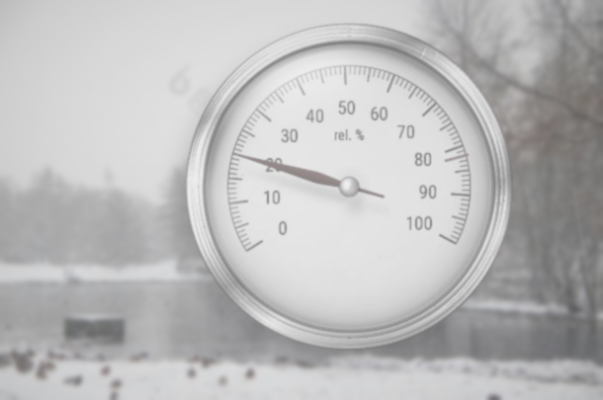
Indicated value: 20 %
